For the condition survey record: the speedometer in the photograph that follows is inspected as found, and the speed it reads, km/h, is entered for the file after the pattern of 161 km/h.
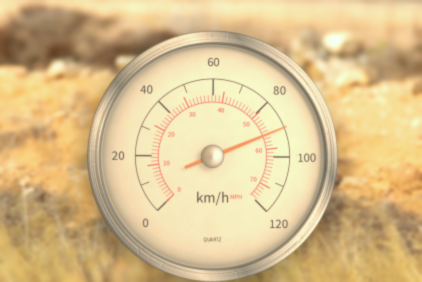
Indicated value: 90 km/h
